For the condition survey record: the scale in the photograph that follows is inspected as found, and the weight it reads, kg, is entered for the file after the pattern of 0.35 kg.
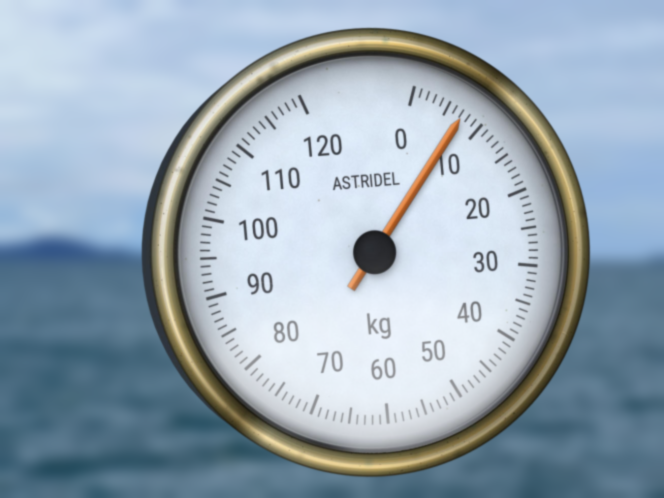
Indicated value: 7 kg
